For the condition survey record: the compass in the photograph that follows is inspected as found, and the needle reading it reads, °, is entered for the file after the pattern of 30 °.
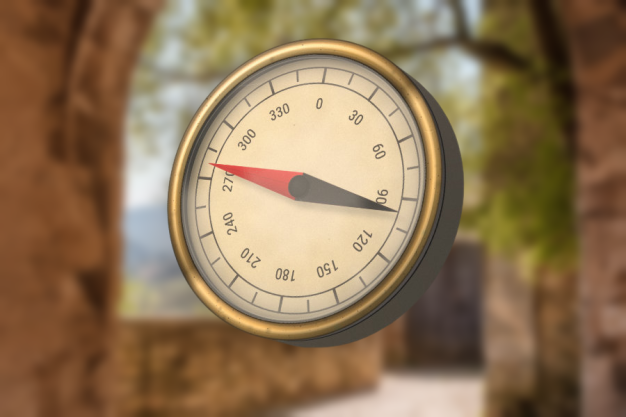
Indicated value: 277.5 °
